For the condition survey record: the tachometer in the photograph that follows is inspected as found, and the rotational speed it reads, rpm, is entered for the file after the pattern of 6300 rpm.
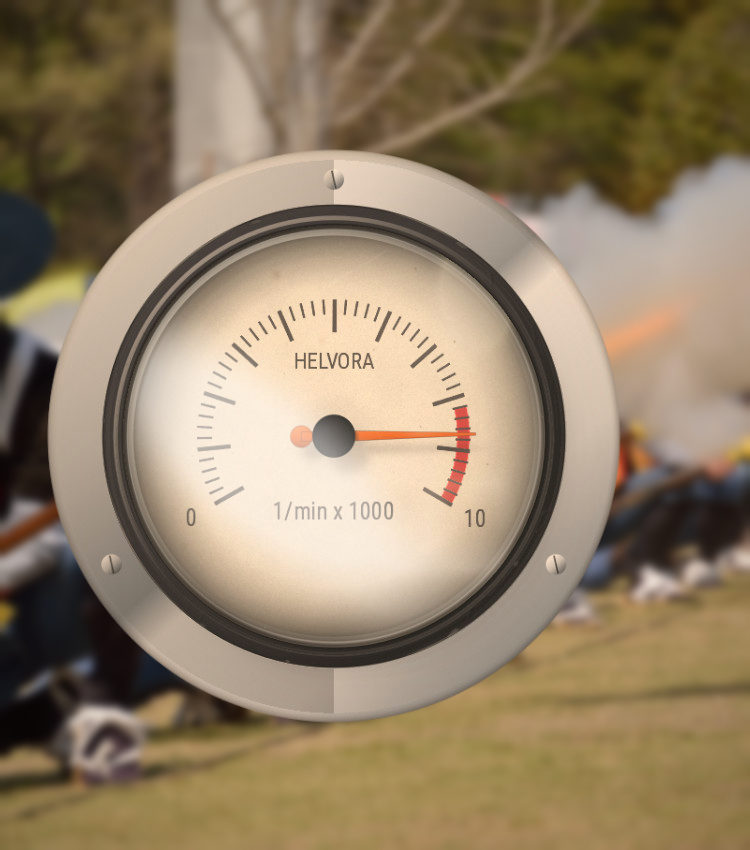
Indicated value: 8700 rpm
